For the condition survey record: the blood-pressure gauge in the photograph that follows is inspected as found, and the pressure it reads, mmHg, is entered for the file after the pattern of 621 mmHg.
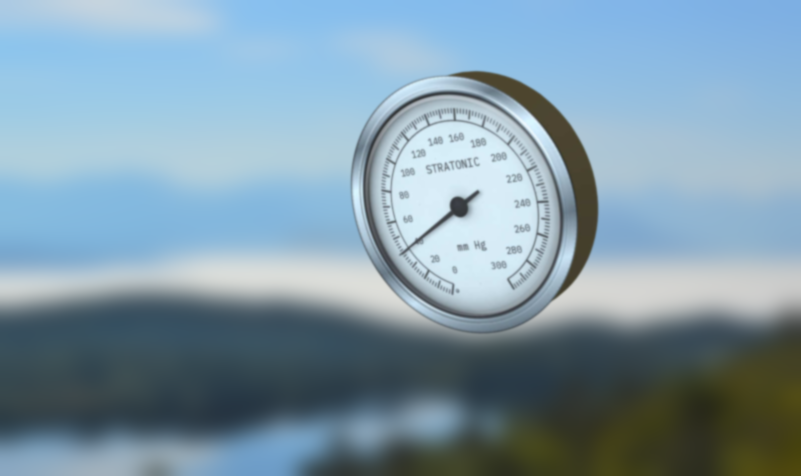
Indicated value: 40 mmHg
